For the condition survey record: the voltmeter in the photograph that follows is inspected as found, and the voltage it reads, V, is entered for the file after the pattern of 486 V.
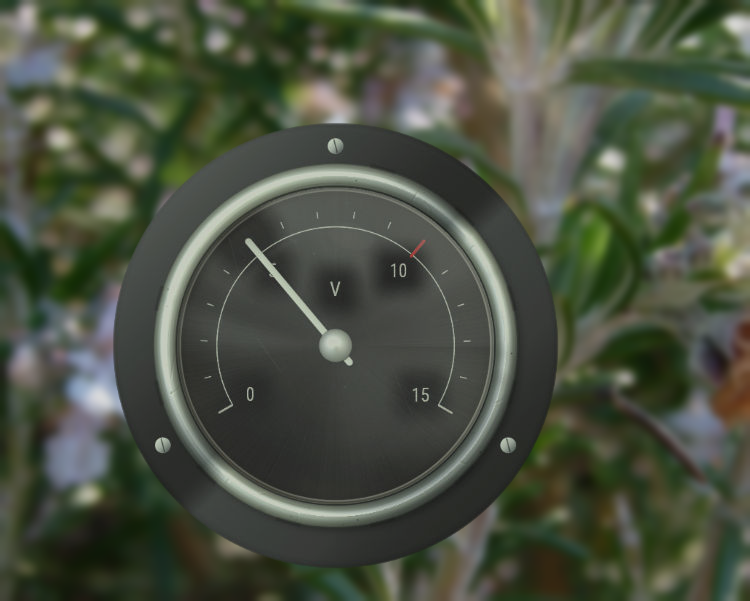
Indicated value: 5 V
